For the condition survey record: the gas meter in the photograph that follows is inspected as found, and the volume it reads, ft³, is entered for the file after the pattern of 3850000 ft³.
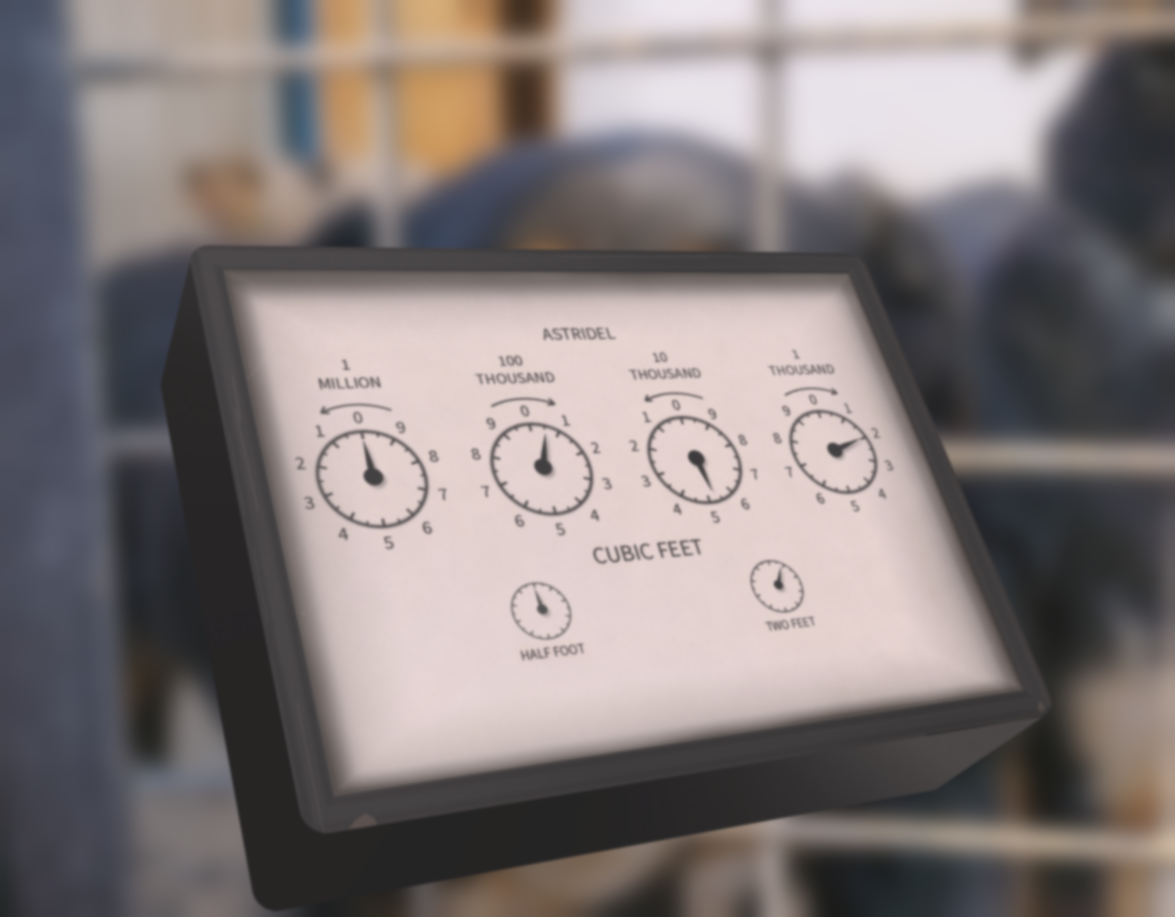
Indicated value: 5200 ft³
